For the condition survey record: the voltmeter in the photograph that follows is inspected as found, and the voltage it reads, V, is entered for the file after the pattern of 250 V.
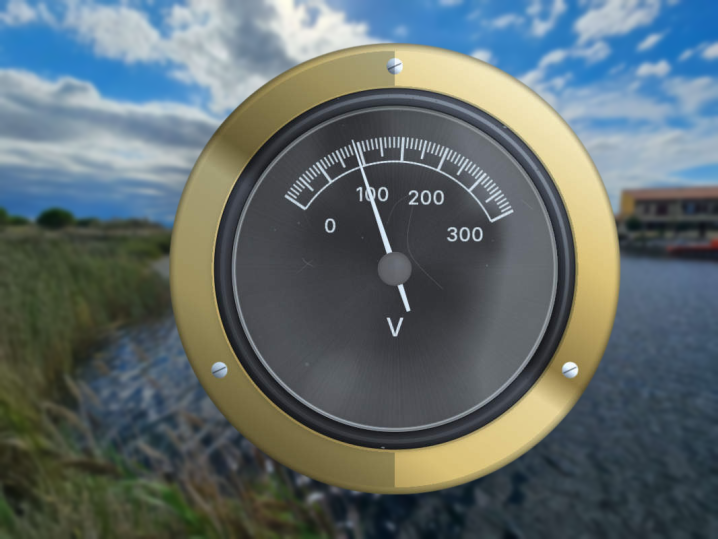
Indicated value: 95 V
